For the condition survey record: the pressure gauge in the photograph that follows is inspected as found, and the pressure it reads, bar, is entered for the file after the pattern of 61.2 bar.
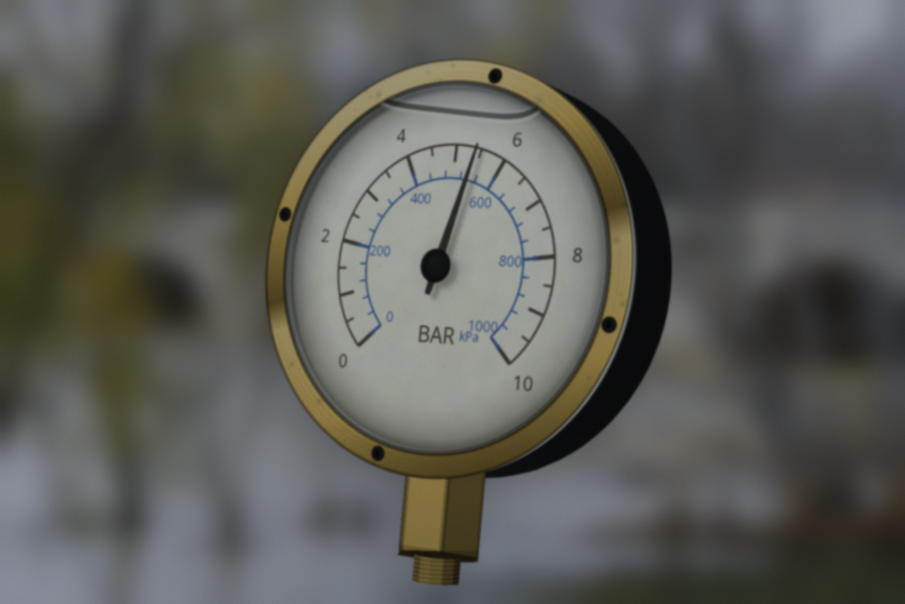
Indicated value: 5.5 bar
